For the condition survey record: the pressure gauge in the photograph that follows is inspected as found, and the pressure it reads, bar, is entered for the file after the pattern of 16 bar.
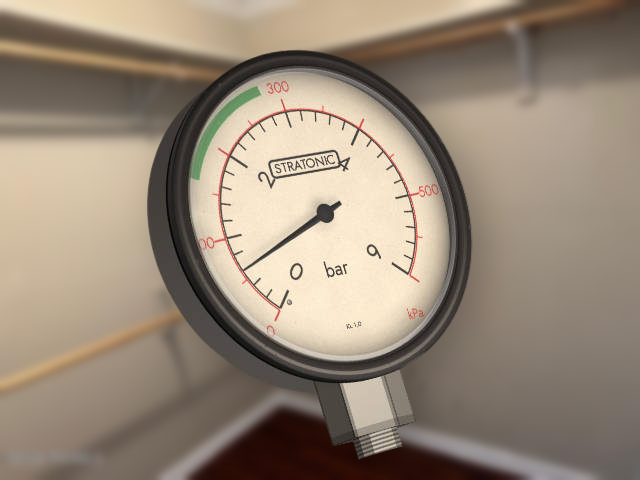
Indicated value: 0.6 bar
